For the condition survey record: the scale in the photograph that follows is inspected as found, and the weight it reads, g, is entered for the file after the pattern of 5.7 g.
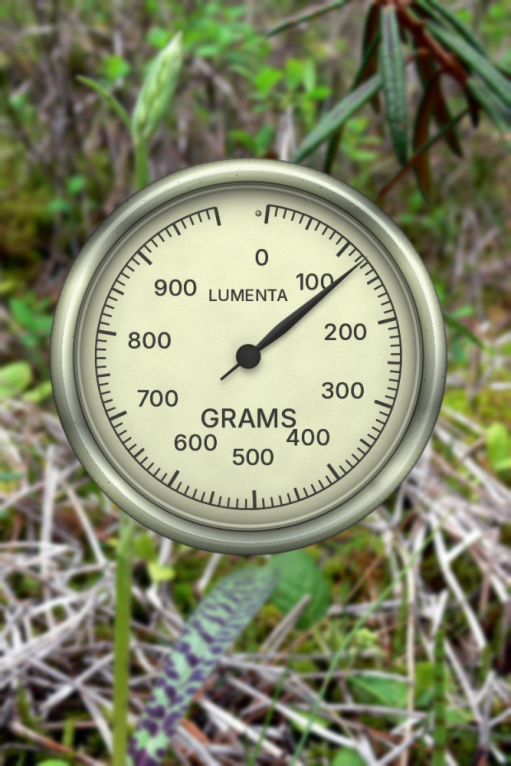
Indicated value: 125 g
